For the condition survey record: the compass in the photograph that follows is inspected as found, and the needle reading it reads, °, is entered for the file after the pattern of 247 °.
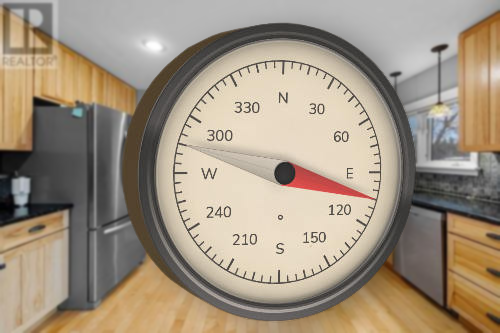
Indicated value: 105 °
